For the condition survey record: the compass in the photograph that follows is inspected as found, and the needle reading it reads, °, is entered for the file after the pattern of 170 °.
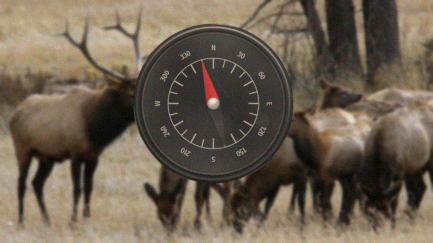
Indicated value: 345 °
